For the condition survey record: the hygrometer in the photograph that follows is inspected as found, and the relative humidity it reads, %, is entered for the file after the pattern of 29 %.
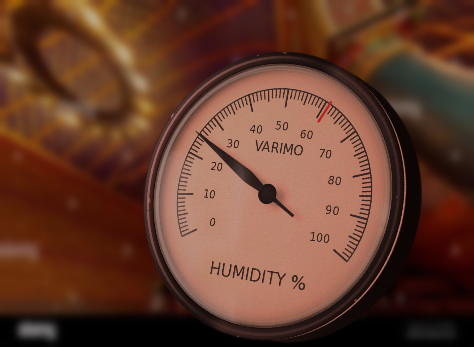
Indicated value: 25 %
